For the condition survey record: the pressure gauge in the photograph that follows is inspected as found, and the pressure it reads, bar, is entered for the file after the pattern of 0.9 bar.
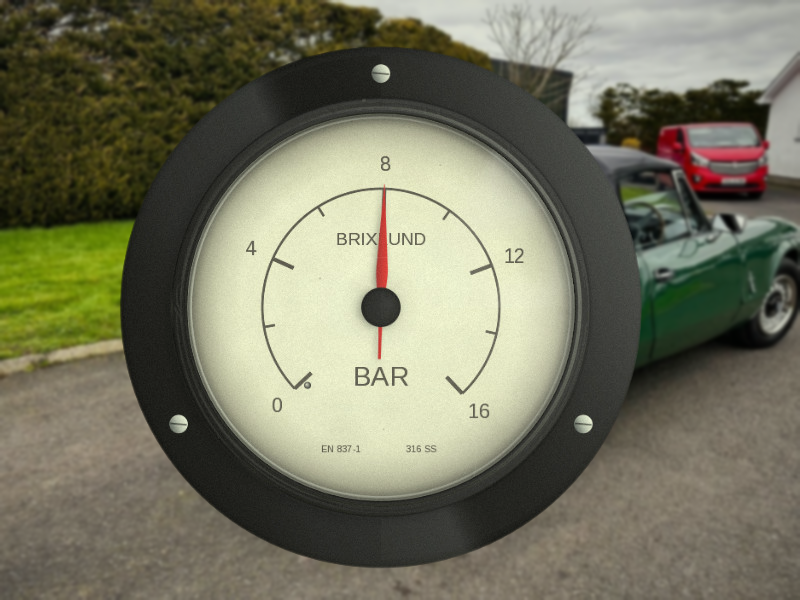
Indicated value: 8 bar
